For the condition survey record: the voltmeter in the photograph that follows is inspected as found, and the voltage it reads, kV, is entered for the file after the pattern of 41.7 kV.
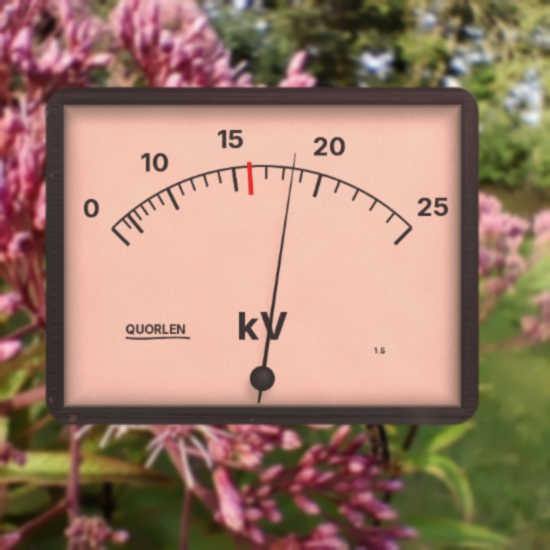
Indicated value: 18.5 kV
